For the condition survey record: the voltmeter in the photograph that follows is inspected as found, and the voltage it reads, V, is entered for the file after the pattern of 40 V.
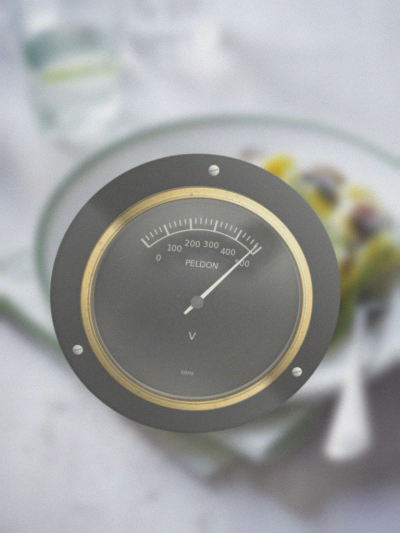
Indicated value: 480 V
